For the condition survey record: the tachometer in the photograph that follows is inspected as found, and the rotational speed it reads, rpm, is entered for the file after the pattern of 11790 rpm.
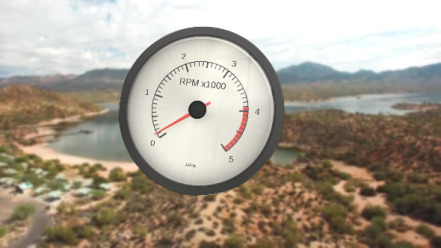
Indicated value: 100 rpm
